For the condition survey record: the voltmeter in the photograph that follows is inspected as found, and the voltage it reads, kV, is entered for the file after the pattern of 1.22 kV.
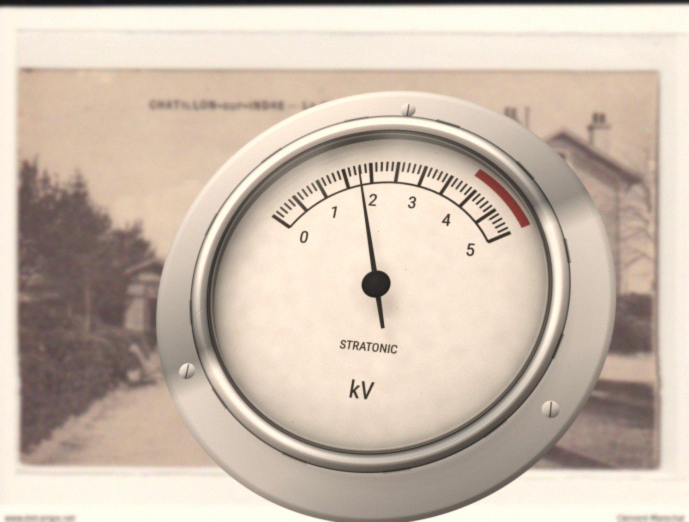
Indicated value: 1.8 kV
